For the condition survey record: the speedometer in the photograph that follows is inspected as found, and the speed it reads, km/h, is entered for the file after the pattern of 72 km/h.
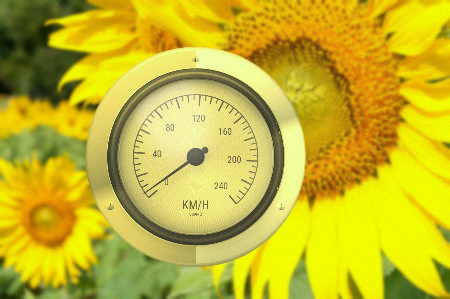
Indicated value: 5 km/h
